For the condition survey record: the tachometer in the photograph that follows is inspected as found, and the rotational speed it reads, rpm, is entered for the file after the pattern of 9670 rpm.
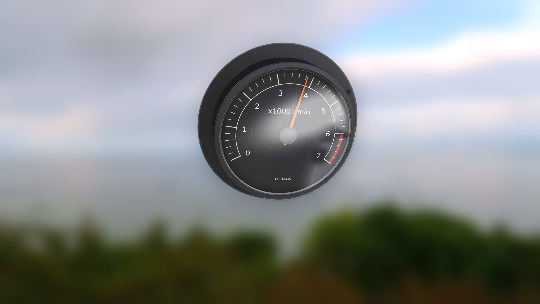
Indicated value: 3800 rpm
